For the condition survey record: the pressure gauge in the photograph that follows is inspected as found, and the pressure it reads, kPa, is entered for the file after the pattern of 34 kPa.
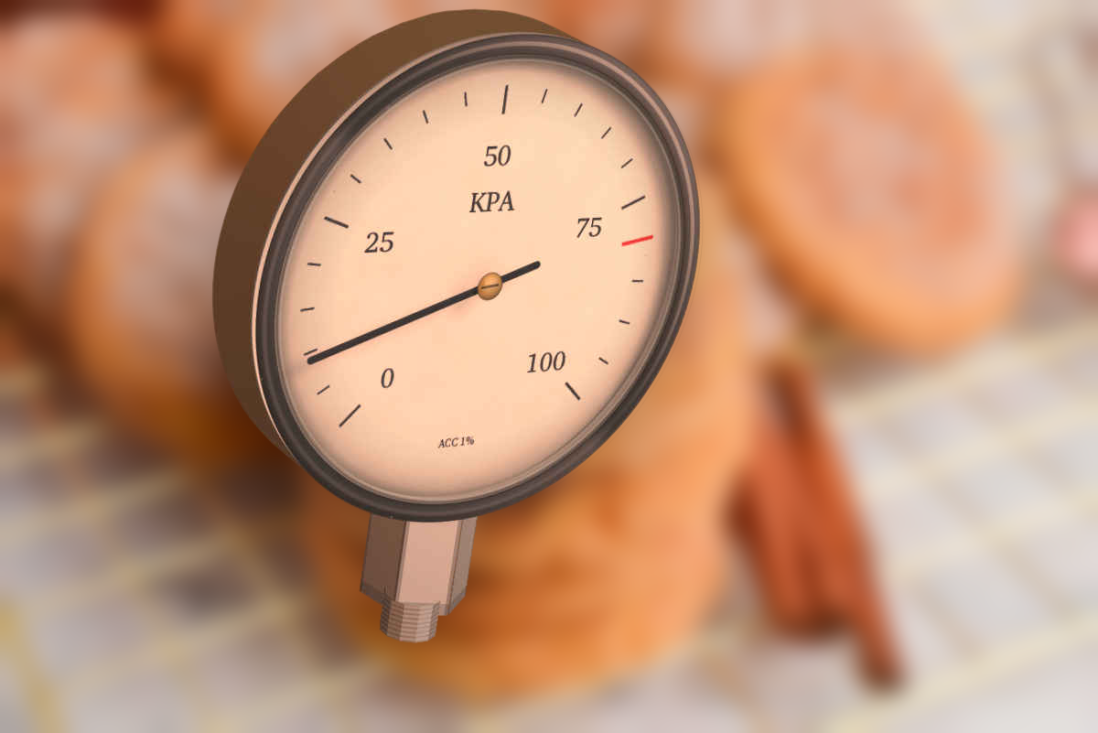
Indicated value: 10 kPa
